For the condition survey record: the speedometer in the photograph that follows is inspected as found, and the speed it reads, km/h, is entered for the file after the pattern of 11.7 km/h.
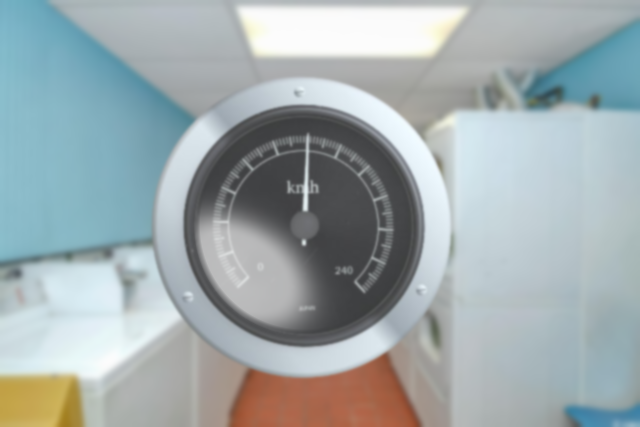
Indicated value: 120 km/h
